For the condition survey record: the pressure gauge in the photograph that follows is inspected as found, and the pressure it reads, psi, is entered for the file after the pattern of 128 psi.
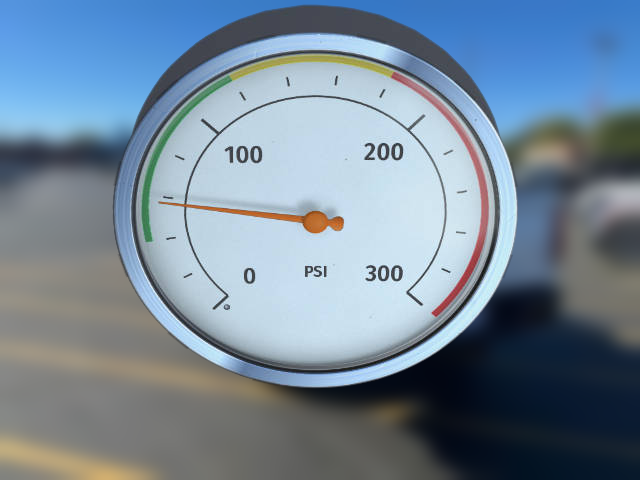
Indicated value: 60 psi
